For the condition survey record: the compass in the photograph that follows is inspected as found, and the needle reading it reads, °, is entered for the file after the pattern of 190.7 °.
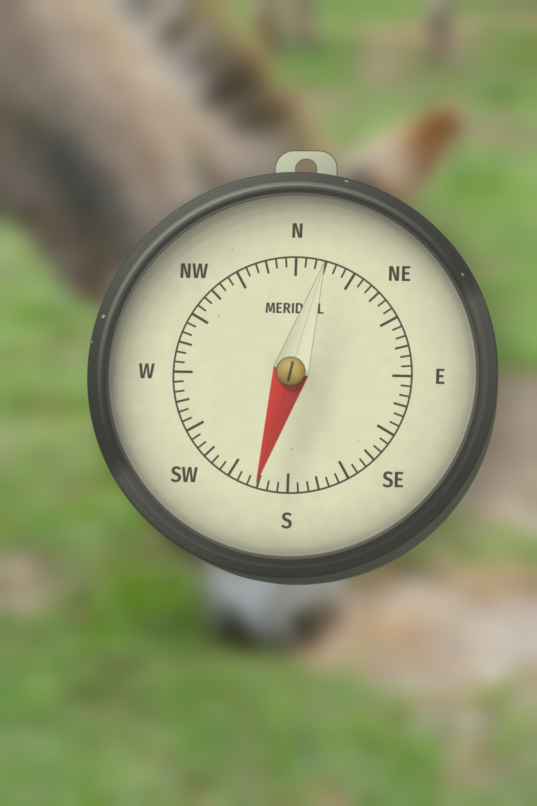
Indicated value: 195 °
